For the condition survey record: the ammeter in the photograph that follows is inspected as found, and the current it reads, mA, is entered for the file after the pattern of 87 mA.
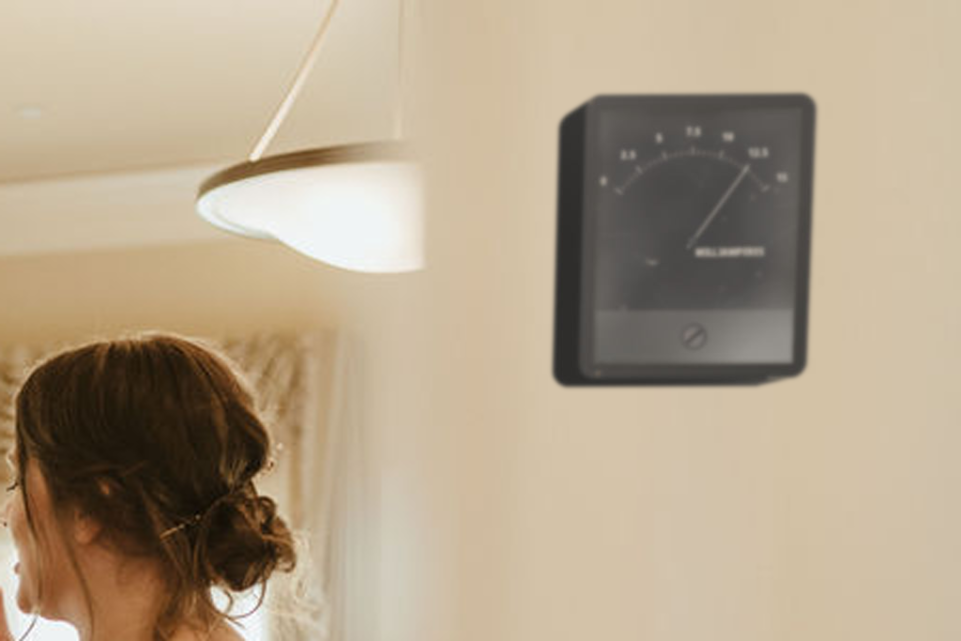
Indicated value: 12.5 mA
